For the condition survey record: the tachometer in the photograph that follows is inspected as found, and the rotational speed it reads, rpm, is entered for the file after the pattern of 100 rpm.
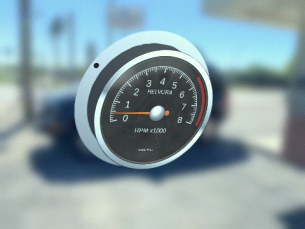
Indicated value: 500 rpm
